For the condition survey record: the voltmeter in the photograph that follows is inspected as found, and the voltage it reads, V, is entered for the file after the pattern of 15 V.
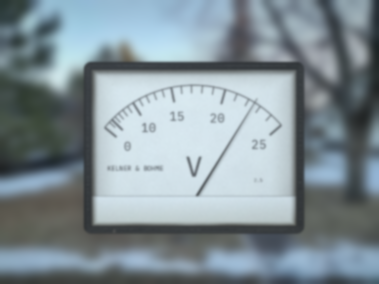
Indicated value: 22.5 V
